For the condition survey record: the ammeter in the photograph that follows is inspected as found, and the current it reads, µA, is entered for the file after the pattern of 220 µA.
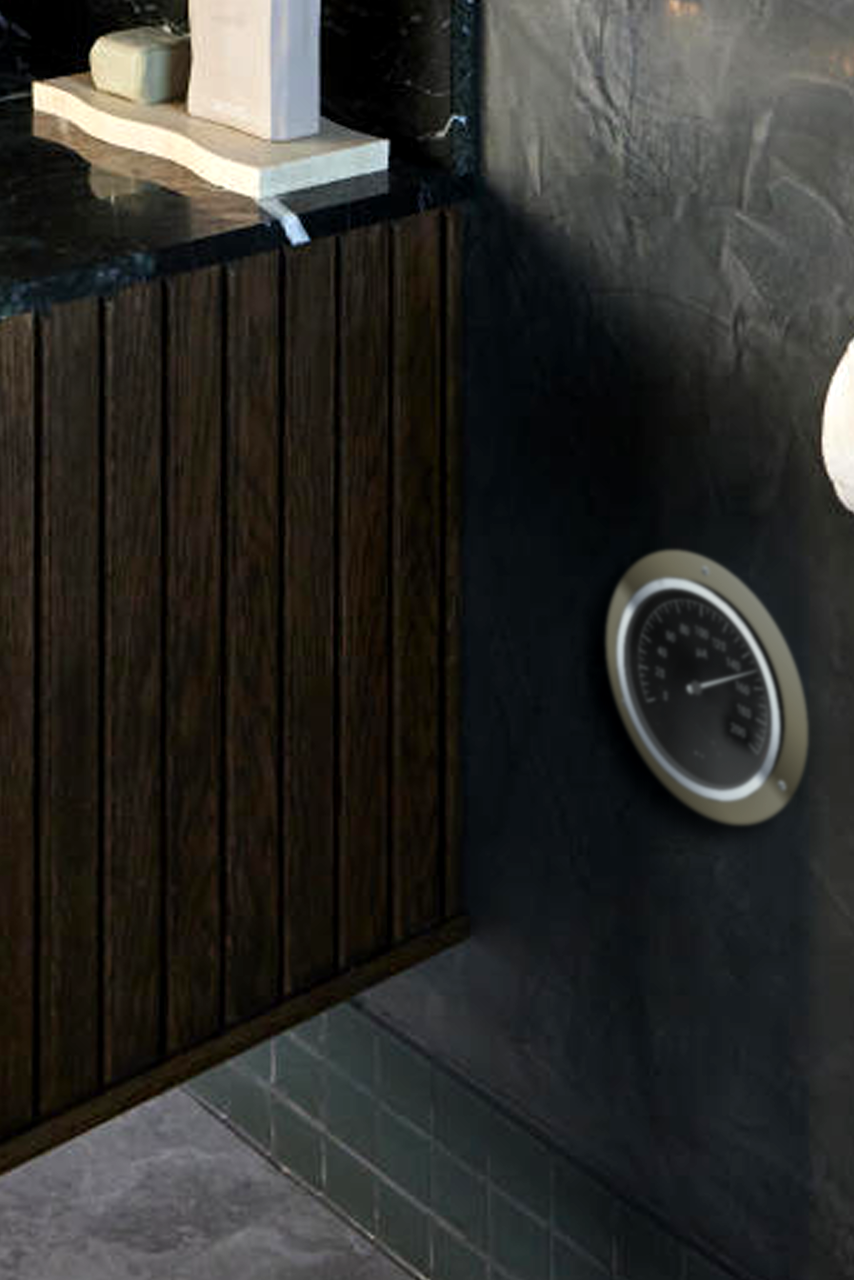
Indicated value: 150 µA
